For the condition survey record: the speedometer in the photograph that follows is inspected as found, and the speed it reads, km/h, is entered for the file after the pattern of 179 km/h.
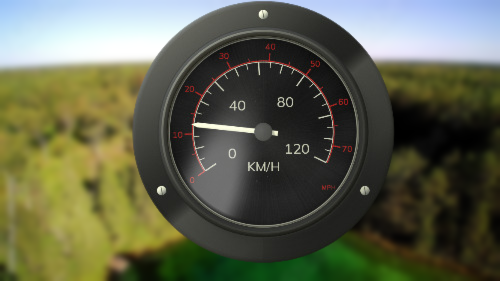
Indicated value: 20 km/h
